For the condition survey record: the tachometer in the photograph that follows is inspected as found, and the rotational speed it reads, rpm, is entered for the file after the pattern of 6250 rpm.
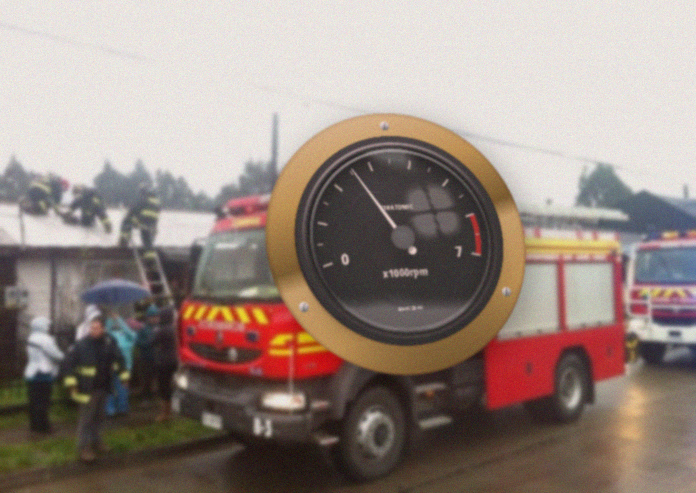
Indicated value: 2500 rpm
